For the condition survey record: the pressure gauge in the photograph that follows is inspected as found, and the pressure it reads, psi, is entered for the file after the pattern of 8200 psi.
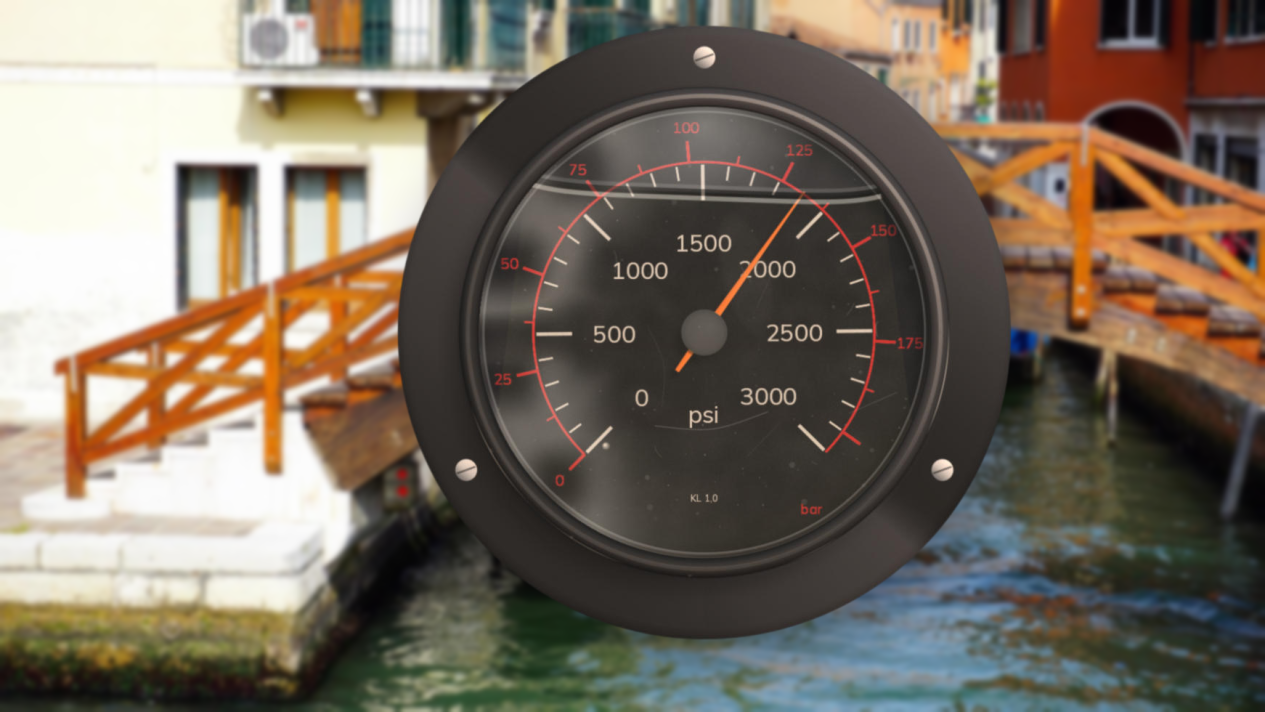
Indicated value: 1900 psi
